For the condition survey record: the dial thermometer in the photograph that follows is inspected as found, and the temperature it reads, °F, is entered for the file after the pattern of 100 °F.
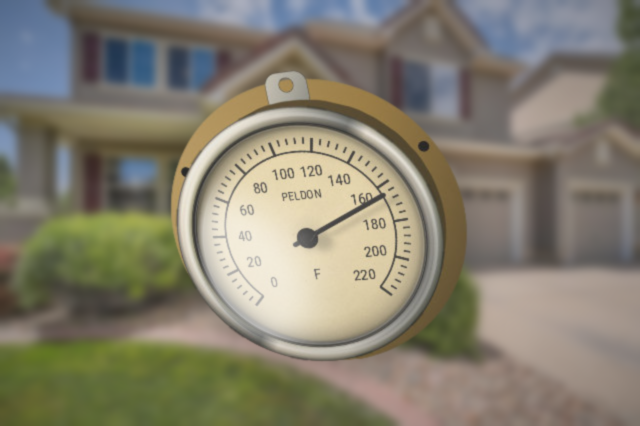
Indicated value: 164 °F
